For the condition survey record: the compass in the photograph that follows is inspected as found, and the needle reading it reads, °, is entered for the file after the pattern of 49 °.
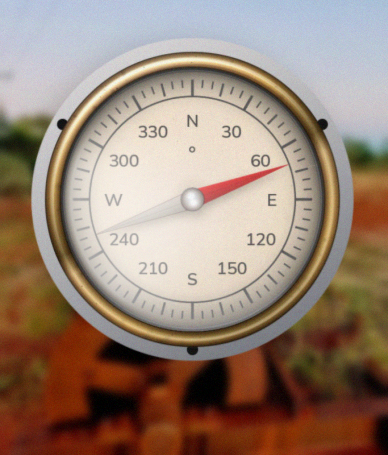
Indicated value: 70 °
